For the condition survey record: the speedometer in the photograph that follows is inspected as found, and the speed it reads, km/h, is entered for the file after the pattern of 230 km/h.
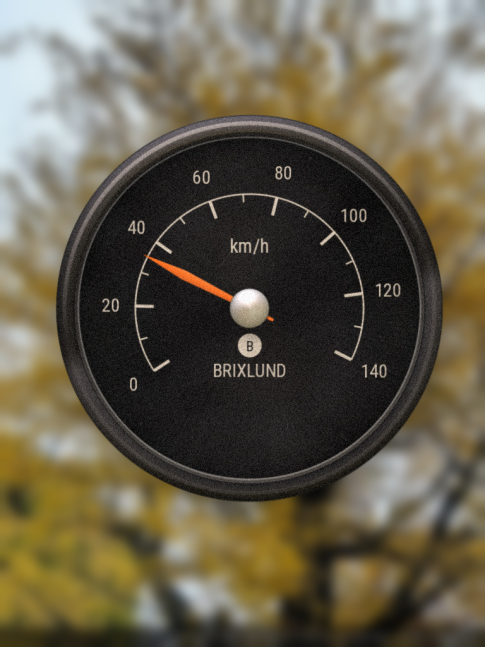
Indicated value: 35 km/h
